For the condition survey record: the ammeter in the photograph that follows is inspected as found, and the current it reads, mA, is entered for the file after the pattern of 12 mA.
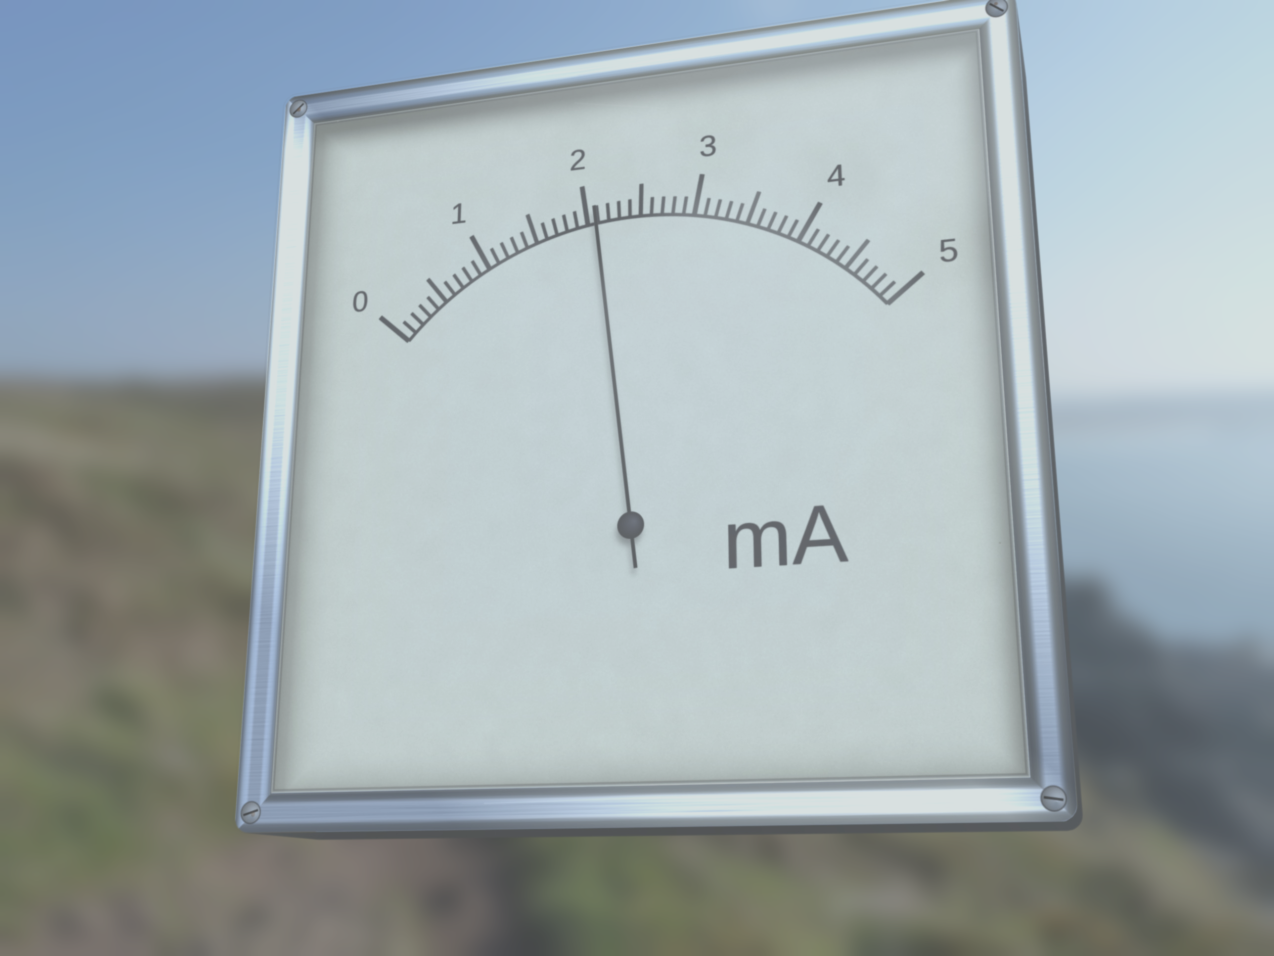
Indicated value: 2.1 mA
